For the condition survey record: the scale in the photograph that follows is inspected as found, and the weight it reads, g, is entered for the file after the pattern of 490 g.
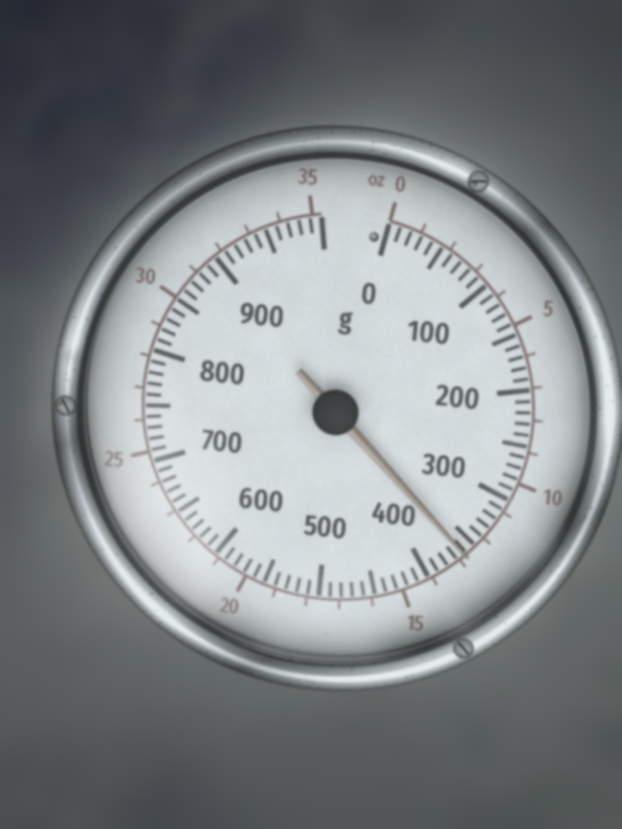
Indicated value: 360 g
